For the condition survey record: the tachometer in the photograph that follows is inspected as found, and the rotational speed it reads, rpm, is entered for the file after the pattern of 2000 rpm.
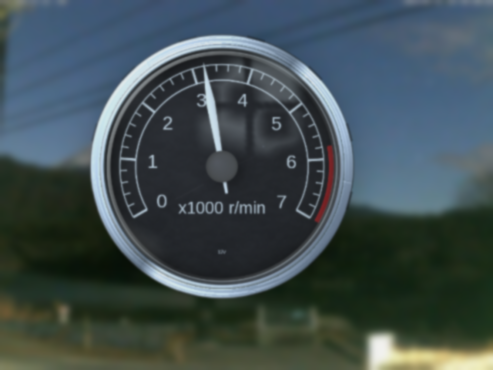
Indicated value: 3200 rpm
